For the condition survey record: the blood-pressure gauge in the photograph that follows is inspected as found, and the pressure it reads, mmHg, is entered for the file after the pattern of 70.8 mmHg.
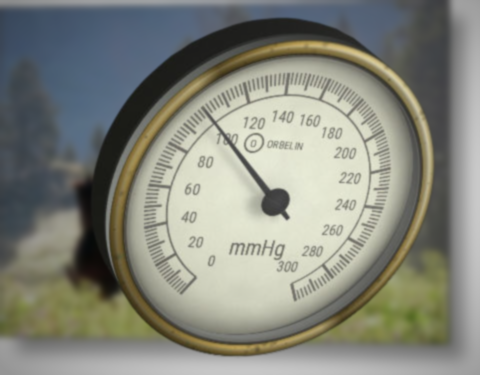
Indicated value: 100 mmHg
